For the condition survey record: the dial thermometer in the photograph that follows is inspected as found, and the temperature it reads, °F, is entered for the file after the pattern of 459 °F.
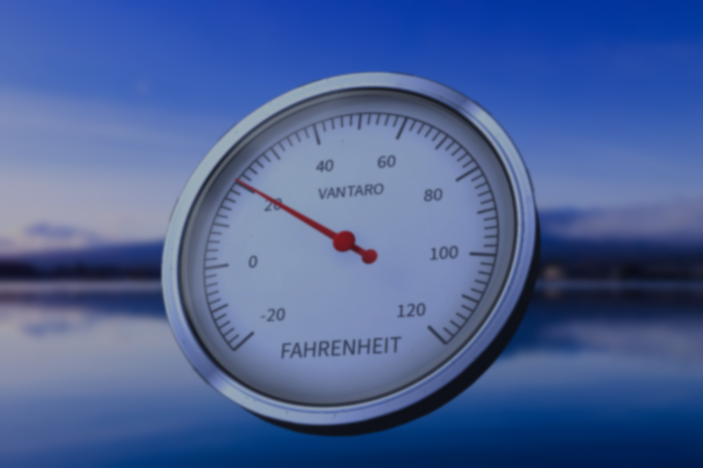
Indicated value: 20 °F
